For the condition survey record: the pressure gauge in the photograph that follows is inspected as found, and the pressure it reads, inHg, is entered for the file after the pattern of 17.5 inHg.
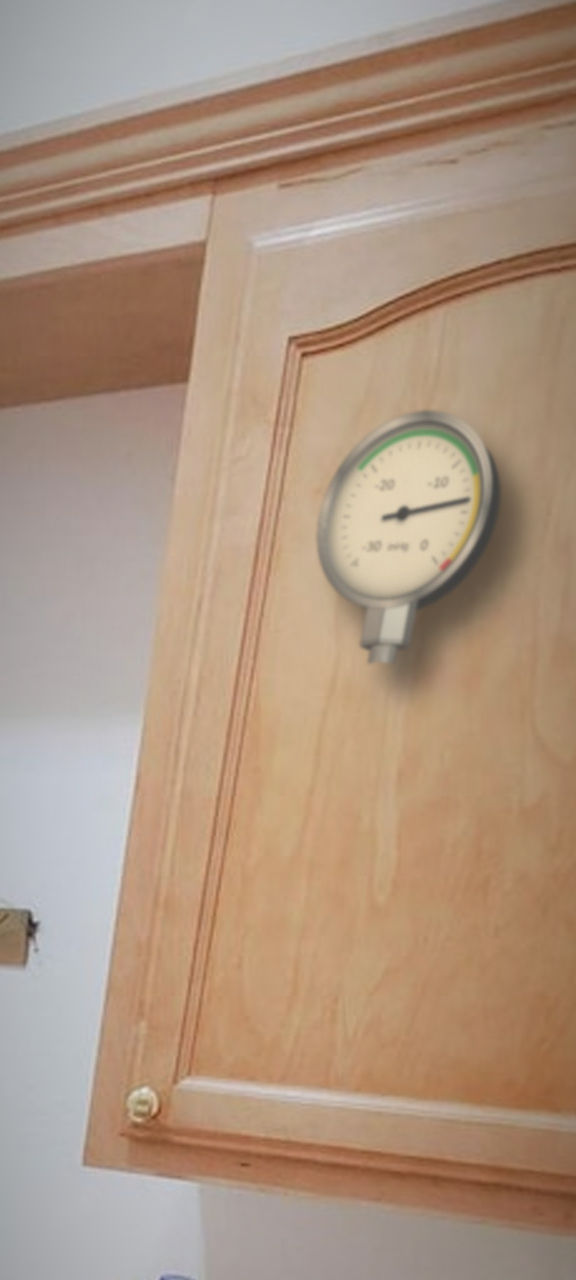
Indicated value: -6 inHg
